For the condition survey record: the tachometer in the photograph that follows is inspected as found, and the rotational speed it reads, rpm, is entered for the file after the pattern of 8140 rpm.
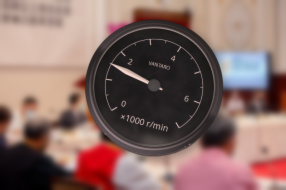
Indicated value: 1500 rpm
